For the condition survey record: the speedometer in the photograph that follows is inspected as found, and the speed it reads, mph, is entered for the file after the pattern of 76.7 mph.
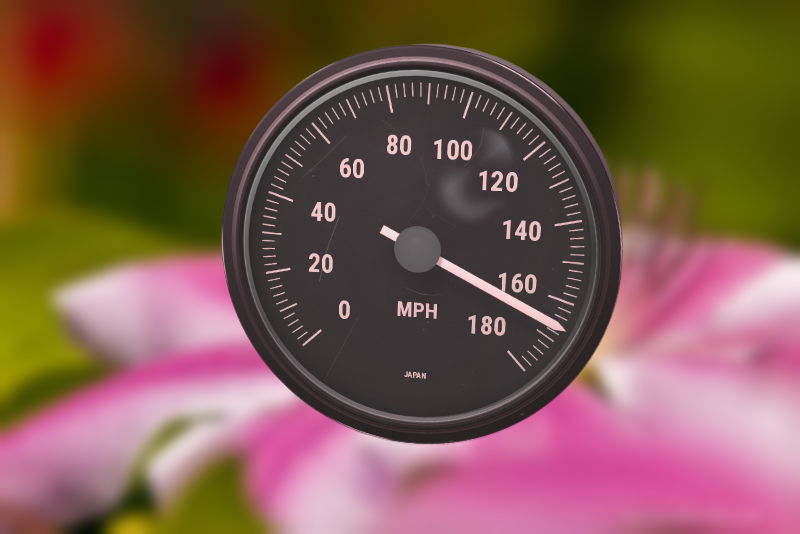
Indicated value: 166 mph
